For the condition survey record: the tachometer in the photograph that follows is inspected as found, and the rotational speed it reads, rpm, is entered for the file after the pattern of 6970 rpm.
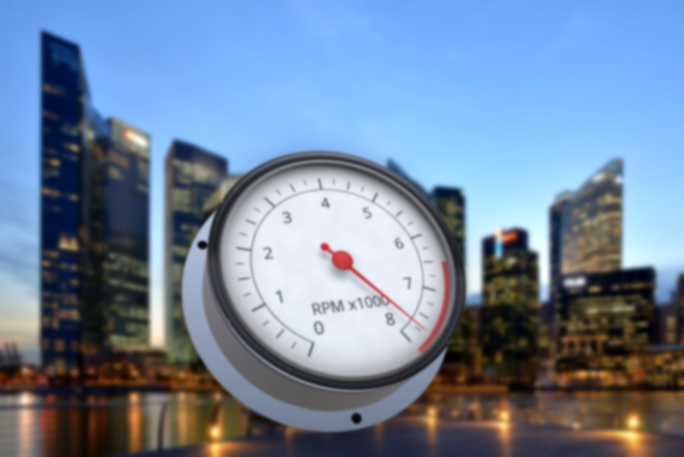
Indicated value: 7750 rpm
